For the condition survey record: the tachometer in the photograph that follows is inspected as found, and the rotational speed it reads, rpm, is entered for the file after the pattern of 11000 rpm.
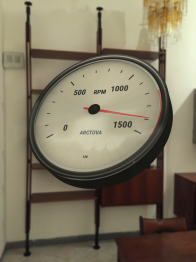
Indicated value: 1400 rpm
